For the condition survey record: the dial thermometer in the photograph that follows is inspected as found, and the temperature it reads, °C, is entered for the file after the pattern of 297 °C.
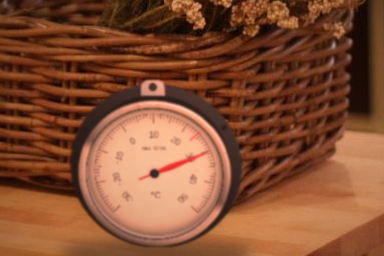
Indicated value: 30 °C
